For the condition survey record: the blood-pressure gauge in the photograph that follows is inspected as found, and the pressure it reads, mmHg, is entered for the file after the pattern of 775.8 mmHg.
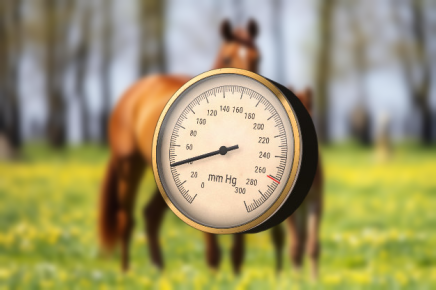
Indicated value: 40 mmHg
